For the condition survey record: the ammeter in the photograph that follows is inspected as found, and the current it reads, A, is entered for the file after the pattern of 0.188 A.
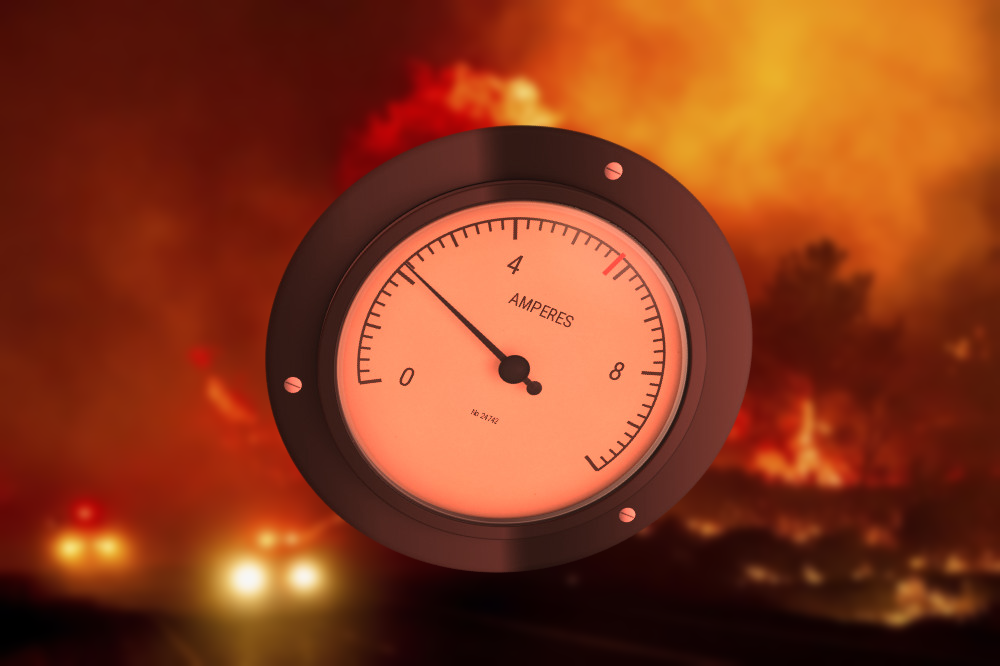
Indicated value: 2.2 A
